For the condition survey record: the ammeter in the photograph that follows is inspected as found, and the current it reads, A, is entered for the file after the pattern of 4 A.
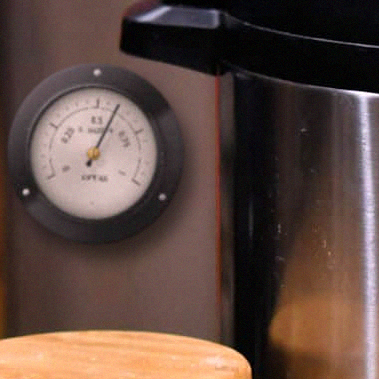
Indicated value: 0.6 A
